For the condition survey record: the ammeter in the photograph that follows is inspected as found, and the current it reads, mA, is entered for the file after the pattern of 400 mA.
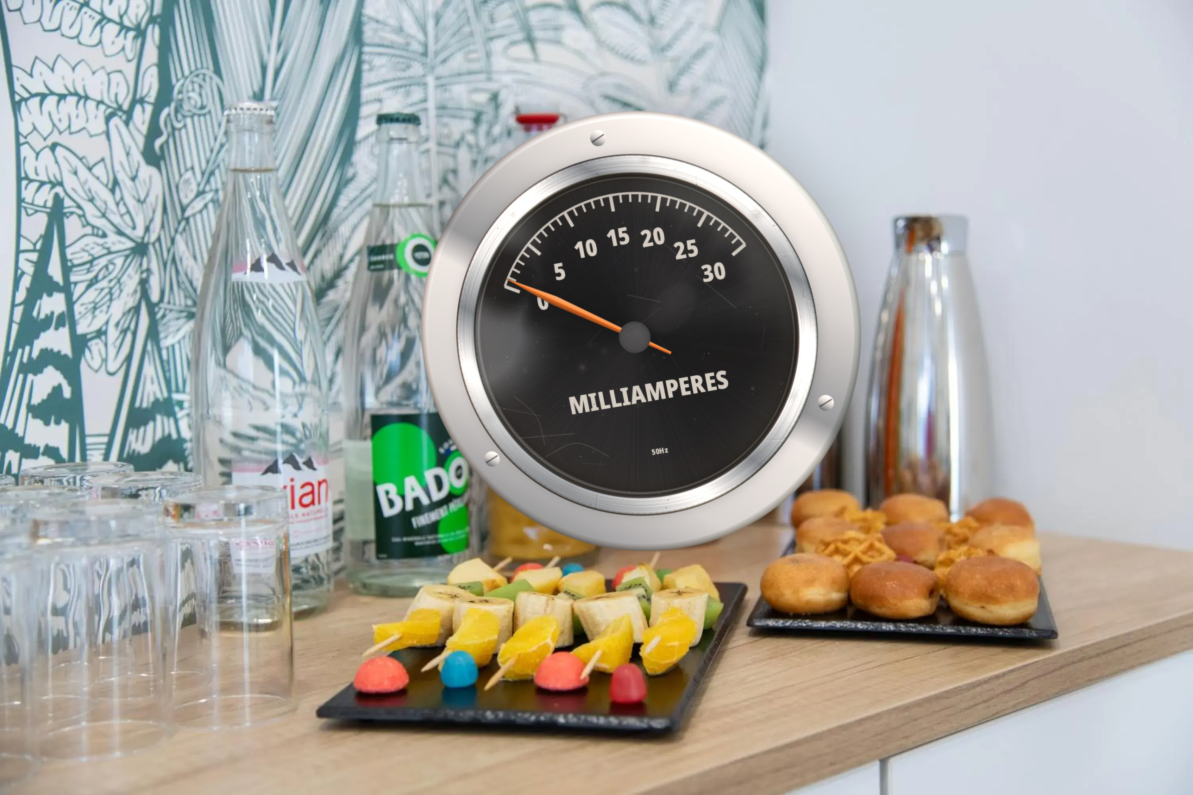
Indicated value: 1 mA
